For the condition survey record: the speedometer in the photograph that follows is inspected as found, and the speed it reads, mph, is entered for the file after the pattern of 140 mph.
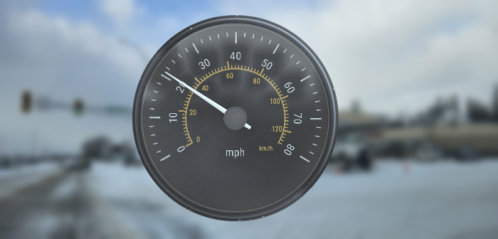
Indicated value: 21 mph
